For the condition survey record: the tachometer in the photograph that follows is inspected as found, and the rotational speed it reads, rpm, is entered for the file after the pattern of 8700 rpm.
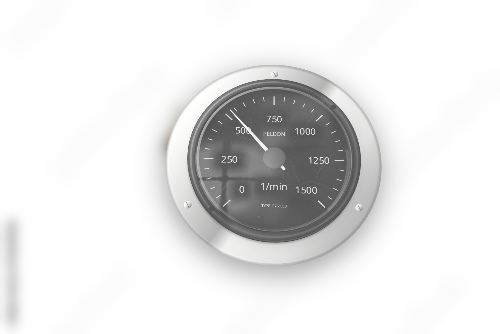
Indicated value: 525 rpm
